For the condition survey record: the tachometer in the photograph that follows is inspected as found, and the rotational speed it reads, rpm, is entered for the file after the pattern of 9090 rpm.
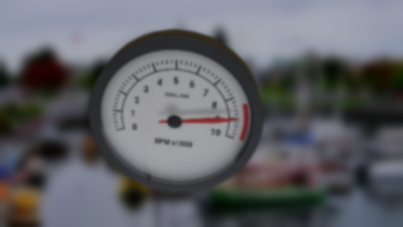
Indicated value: 9000 rpm
